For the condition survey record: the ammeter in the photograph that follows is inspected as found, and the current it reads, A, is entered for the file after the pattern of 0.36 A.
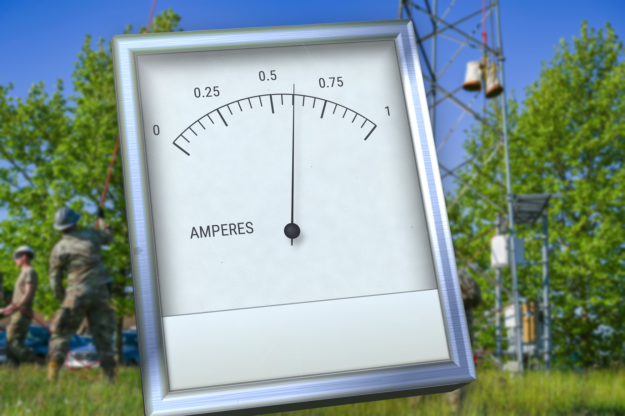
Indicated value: 0.6 A
